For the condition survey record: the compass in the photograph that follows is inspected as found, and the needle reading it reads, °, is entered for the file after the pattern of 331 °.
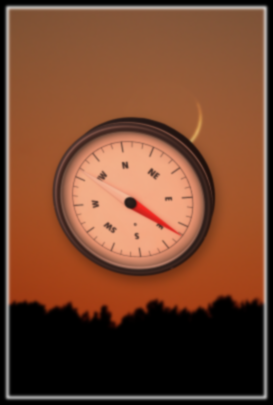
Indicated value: 130 °
